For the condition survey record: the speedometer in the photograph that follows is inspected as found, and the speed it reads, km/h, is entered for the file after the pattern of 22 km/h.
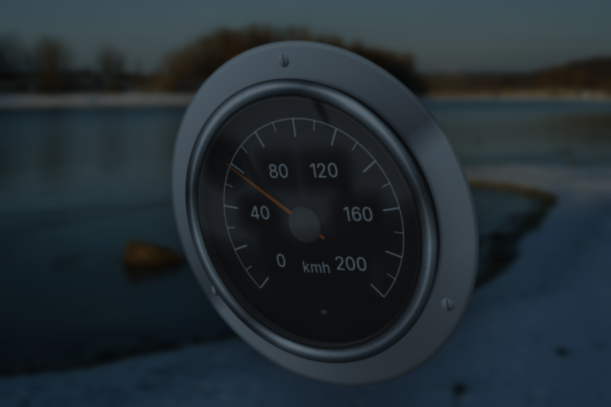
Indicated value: 60 km/h
